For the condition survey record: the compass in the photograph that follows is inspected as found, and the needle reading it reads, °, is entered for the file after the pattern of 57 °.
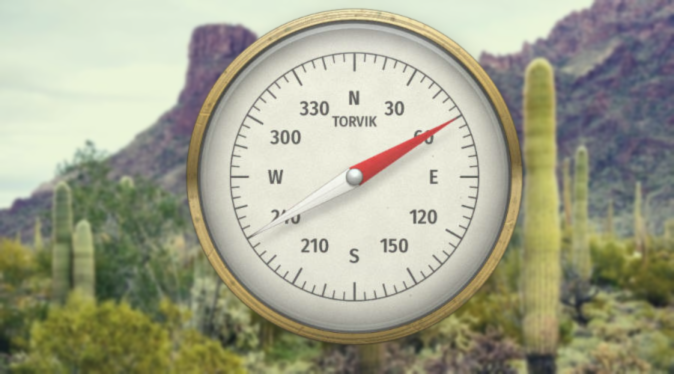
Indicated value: 60 °
